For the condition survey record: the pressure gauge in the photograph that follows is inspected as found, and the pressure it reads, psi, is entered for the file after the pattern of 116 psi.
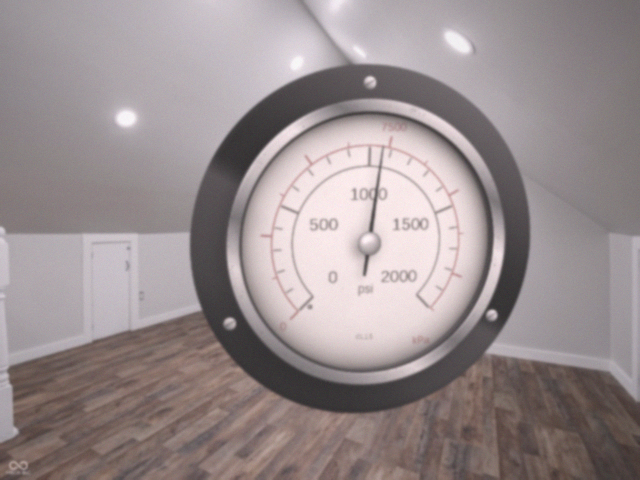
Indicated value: 1050 psi
